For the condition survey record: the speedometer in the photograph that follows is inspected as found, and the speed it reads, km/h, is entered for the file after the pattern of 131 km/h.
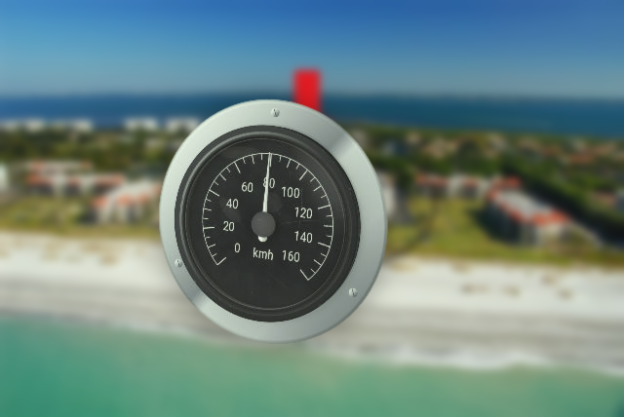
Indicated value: 80 km/h
